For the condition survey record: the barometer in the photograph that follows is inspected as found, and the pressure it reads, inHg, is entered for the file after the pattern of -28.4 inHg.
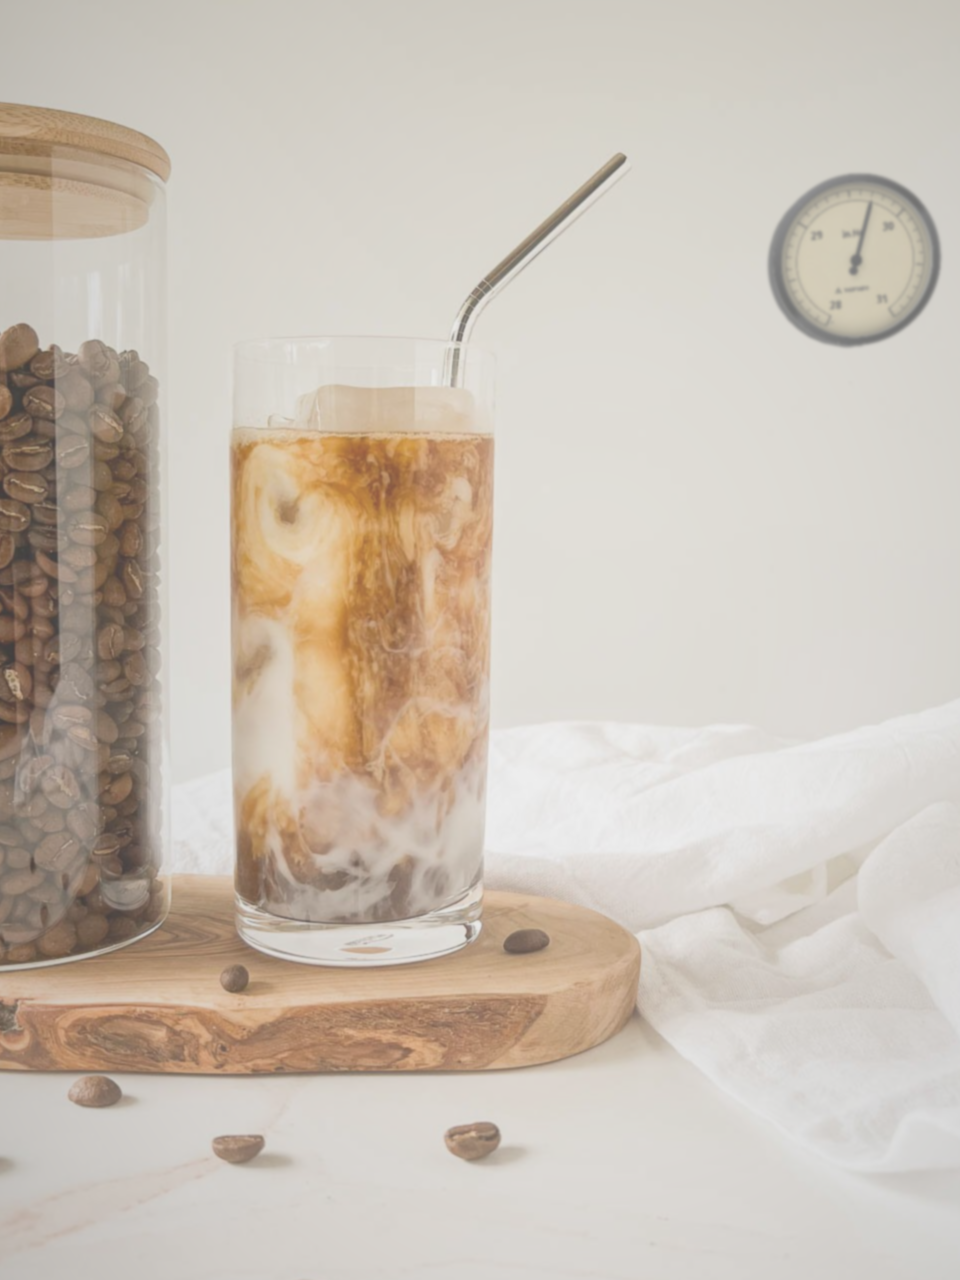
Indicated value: 29.7 inHg
